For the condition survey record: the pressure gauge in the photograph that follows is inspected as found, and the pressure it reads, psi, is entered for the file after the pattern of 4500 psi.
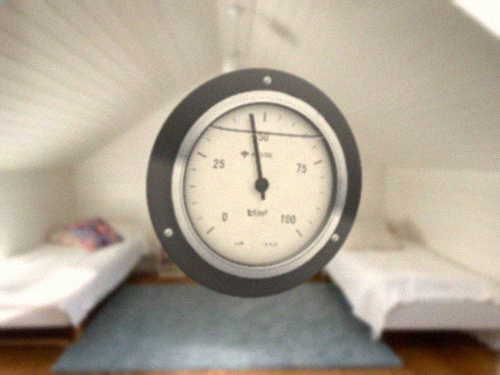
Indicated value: 45 psi
